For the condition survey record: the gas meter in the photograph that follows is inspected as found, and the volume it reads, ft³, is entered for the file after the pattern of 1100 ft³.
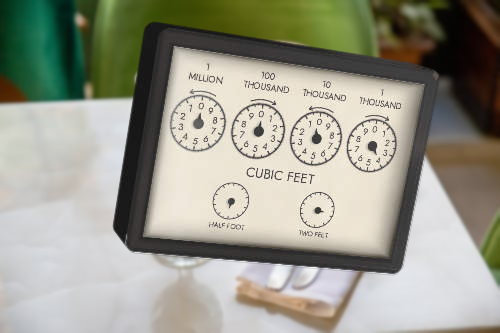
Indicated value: 400 ft³
